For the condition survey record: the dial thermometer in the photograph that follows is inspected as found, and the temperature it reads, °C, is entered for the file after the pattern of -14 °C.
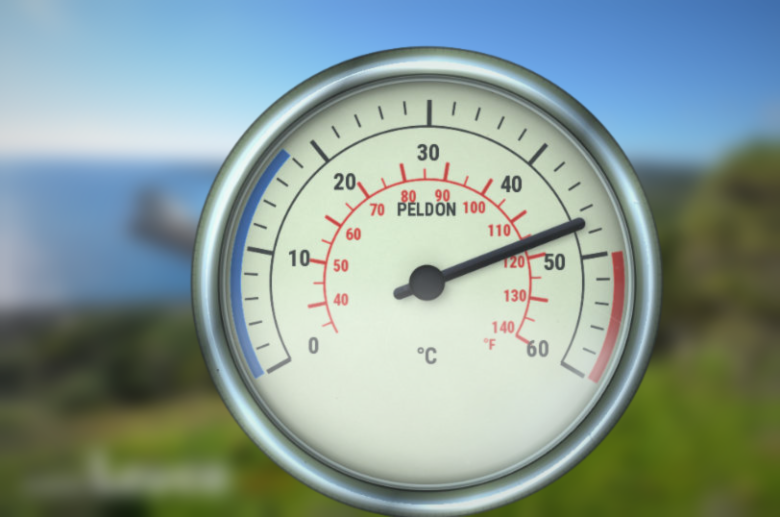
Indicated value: 47 °C
